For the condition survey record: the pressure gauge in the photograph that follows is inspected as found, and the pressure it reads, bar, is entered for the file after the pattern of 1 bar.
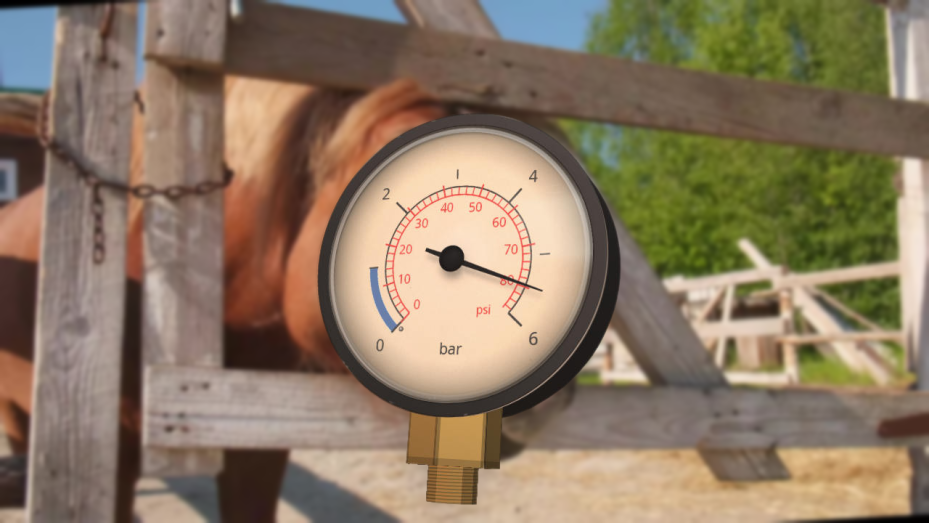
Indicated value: 5.5 bar
